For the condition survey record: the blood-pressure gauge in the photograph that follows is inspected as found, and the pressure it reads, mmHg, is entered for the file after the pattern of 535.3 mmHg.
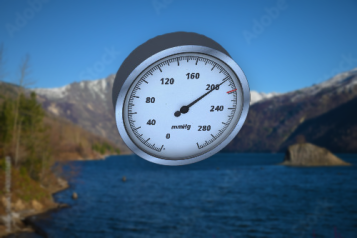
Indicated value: 200 mmHg
